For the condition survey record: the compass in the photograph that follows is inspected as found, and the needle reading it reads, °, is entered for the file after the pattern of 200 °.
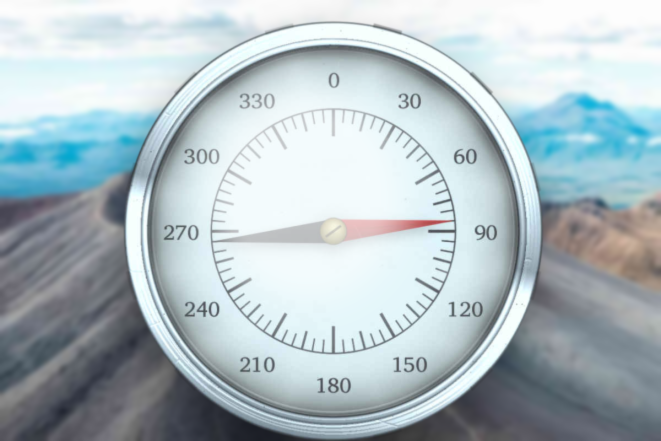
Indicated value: 85 °
